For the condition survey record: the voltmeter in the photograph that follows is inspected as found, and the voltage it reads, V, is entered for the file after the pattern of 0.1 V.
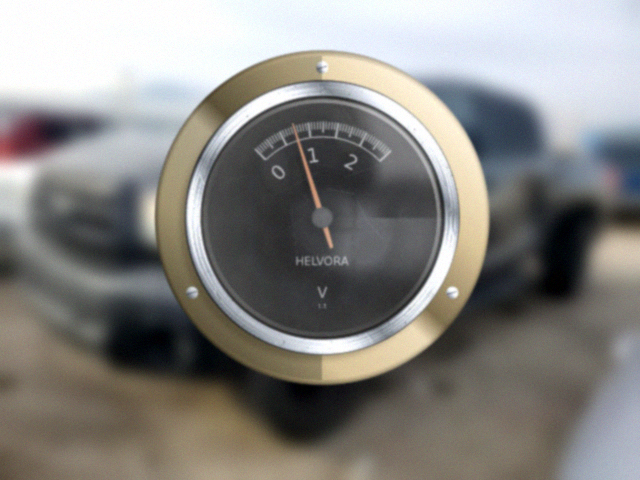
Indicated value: 0.75 V
